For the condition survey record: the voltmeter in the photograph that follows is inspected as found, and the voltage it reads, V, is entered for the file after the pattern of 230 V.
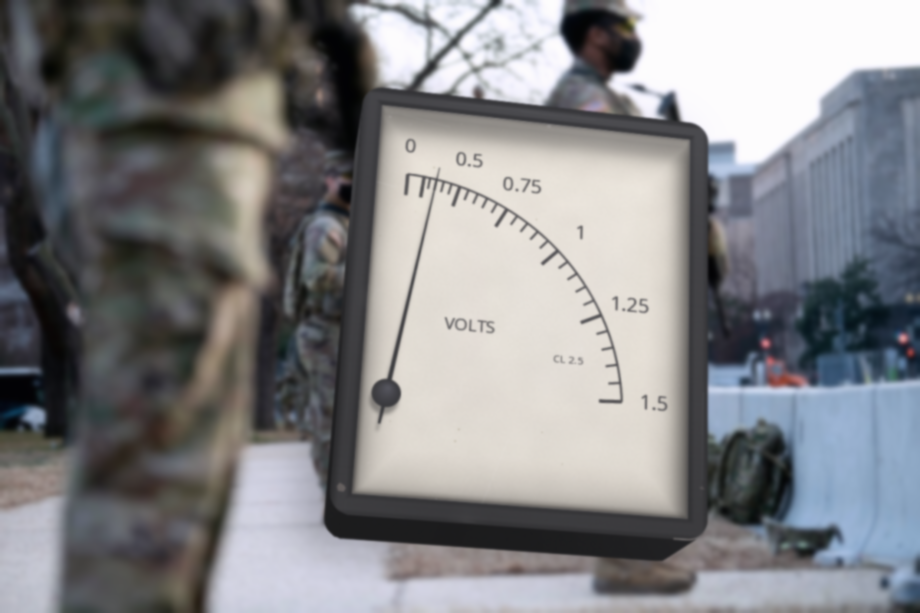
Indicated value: 0.35 V
